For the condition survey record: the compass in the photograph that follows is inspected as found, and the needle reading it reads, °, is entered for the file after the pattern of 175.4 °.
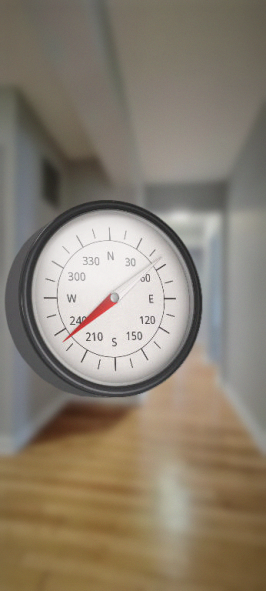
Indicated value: 232.5 °
